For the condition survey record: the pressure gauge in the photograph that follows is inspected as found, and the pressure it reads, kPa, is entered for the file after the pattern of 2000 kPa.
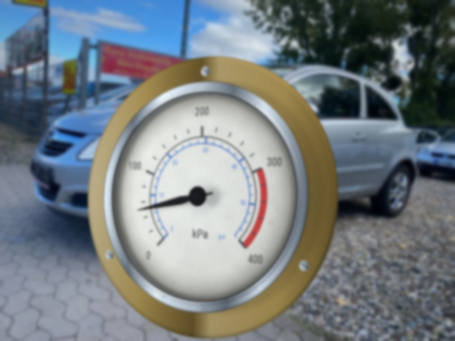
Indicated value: 50 kPa
